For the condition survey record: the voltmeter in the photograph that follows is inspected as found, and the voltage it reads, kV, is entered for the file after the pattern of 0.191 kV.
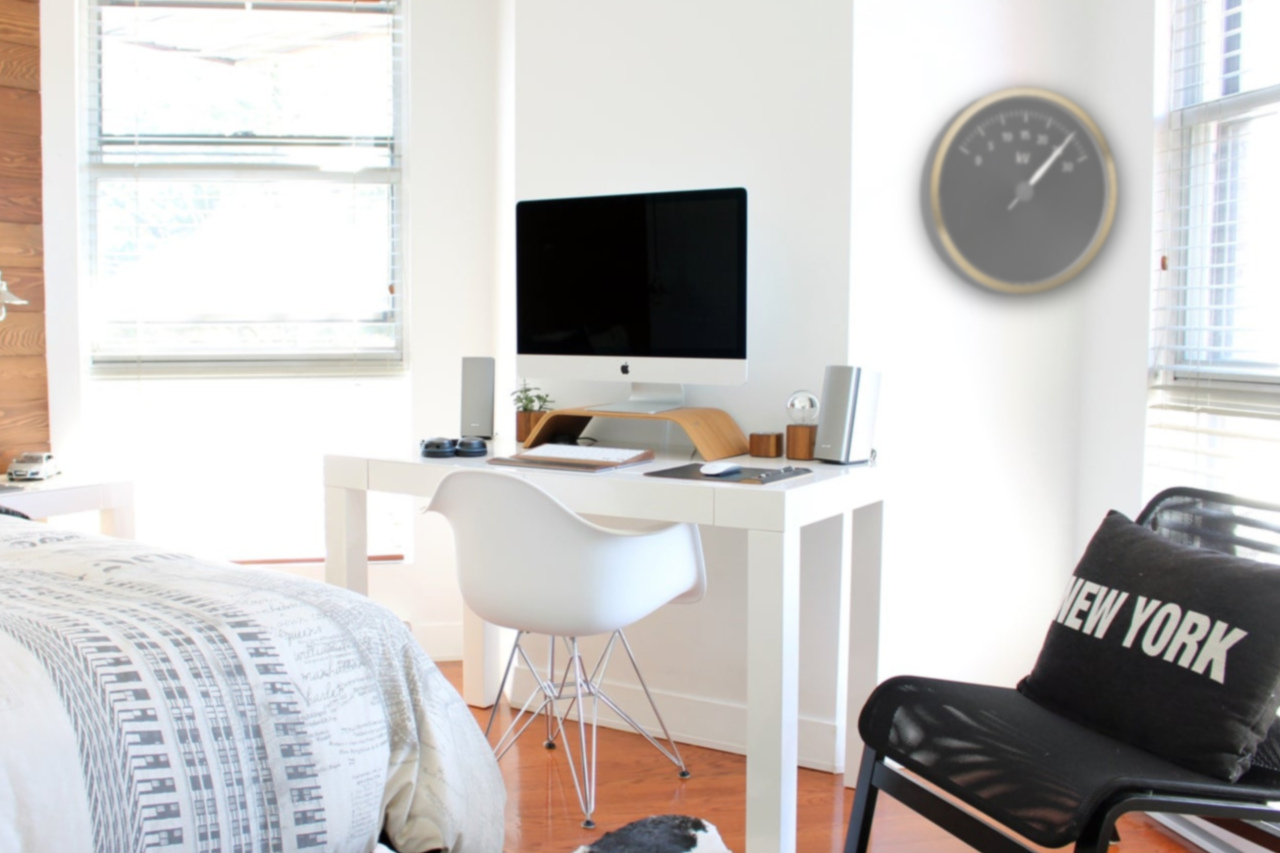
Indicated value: 25 kV
